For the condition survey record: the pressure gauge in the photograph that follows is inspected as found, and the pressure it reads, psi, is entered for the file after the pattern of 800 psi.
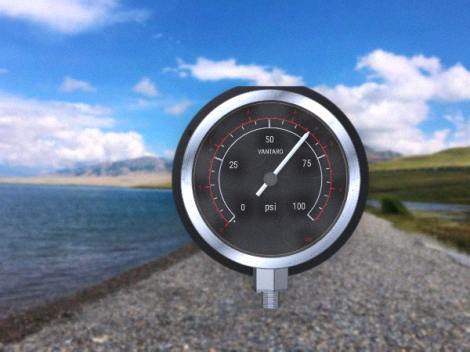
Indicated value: 65 psi
